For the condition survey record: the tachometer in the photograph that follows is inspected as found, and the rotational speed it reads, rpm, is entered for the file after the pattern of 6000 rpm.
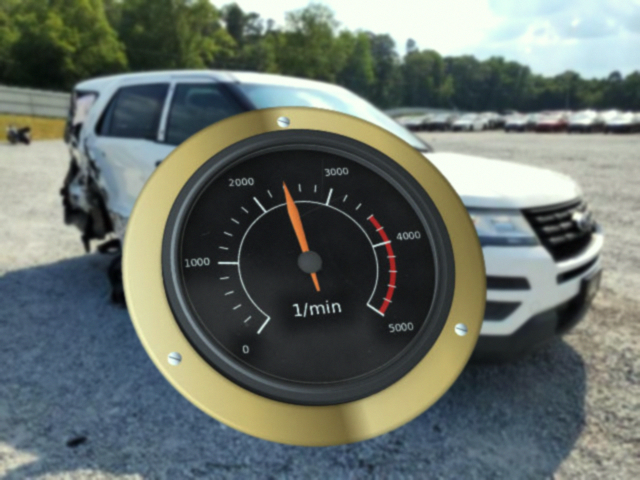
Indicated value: 2400 rpm
